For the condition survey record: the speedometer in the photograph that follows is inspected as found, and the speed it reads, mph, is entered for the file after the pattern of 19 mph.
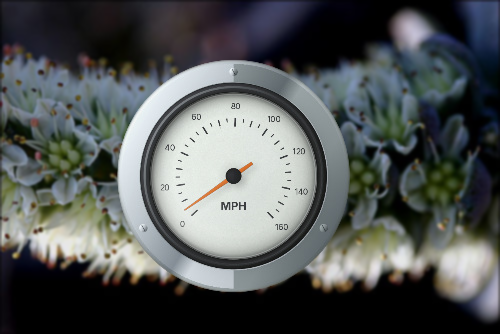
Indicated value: 5 mph
